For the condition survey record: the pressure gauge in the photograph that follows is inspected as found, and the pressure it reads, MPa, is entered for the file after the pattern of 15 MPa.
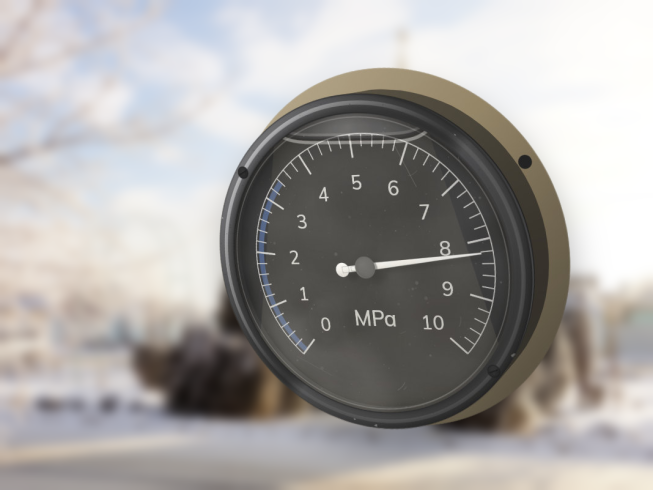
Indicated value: 8.2 MPa
